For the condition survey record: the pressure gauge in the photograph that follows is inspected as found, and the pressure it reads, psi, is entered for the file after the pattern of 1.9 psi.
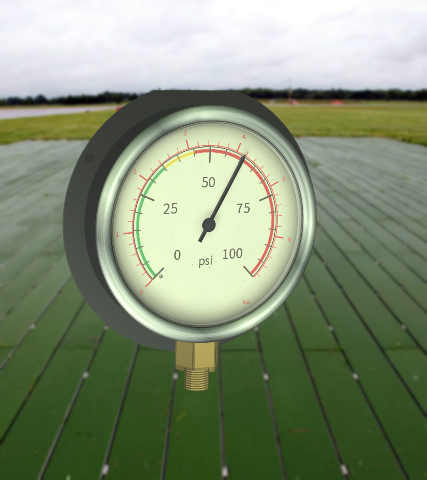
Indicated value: 60 psi
